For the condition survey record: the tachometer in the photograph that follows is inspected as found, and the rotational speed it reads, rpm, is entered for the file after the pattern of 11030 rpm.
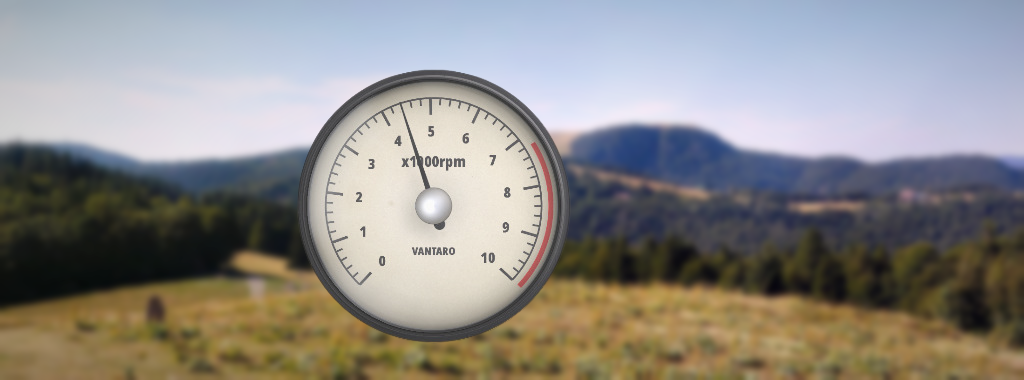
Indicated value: 4400 rpm
